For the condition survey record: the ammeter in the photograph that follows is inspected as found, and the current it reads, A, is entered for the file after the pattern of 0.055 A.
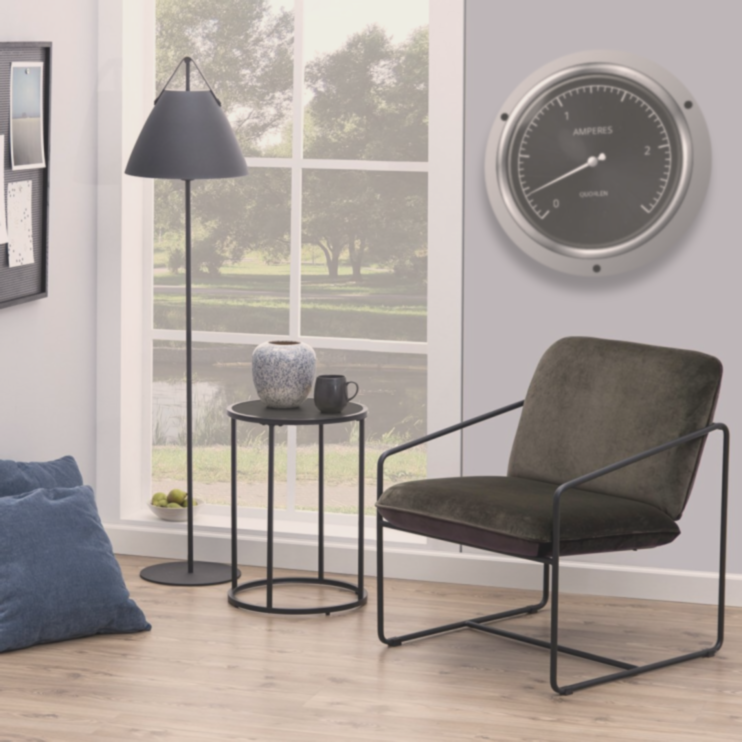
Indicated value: 0.2 A
